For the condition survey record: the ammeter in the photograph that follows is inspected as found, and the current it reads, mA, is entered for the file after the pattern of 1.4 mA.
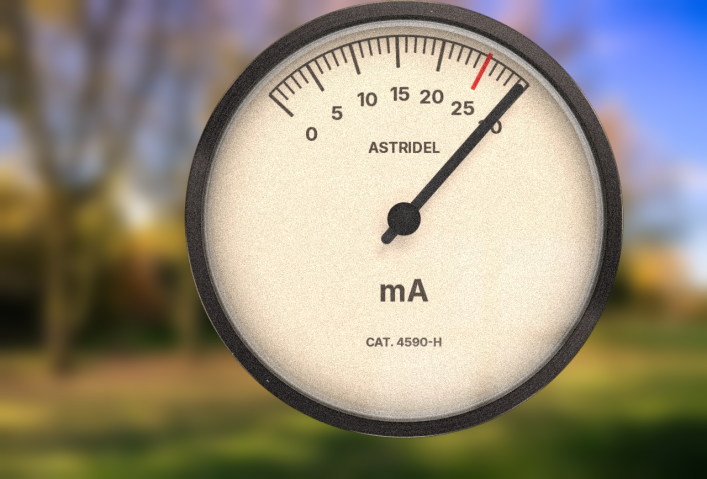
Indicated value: 29.5 mA
